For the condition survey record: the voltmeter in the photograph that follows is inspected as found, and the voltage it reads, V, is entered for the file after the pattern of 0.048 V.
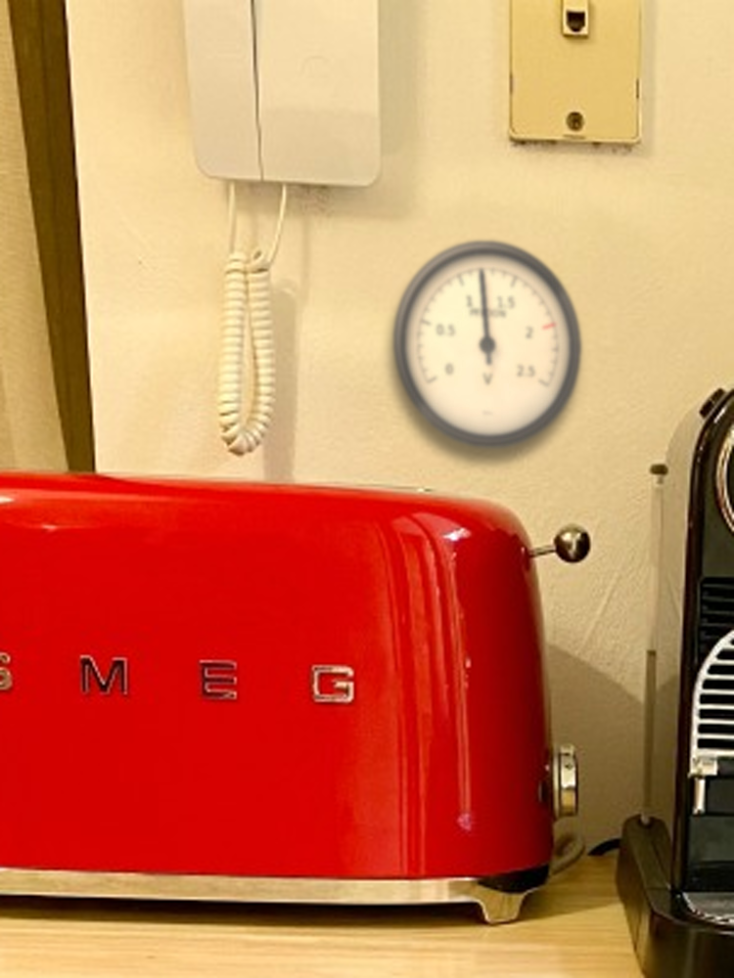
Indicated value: 1.2 V
